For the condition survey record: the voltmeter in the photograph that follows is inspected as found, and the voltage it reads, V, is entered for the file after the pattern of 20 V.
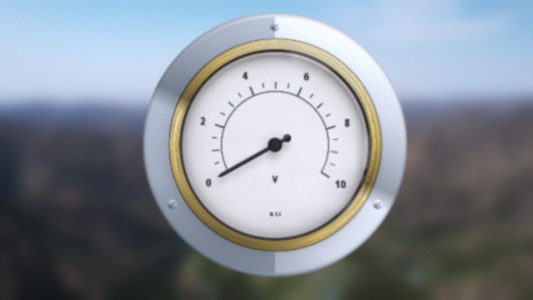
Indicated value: 0 V
